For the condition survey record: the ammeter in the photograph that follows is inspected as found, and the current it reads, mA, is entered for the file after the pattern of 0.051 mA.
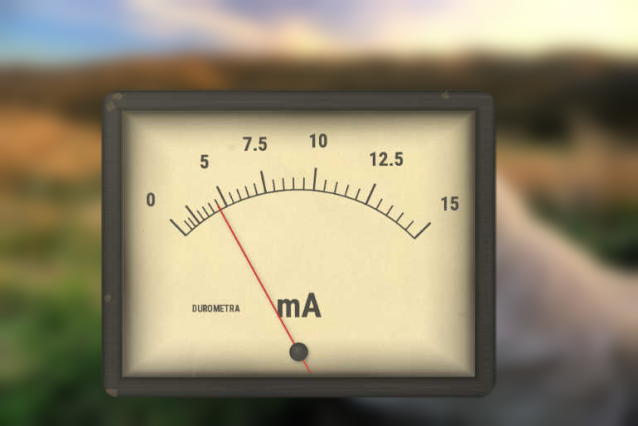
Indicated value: 4.5 mA
